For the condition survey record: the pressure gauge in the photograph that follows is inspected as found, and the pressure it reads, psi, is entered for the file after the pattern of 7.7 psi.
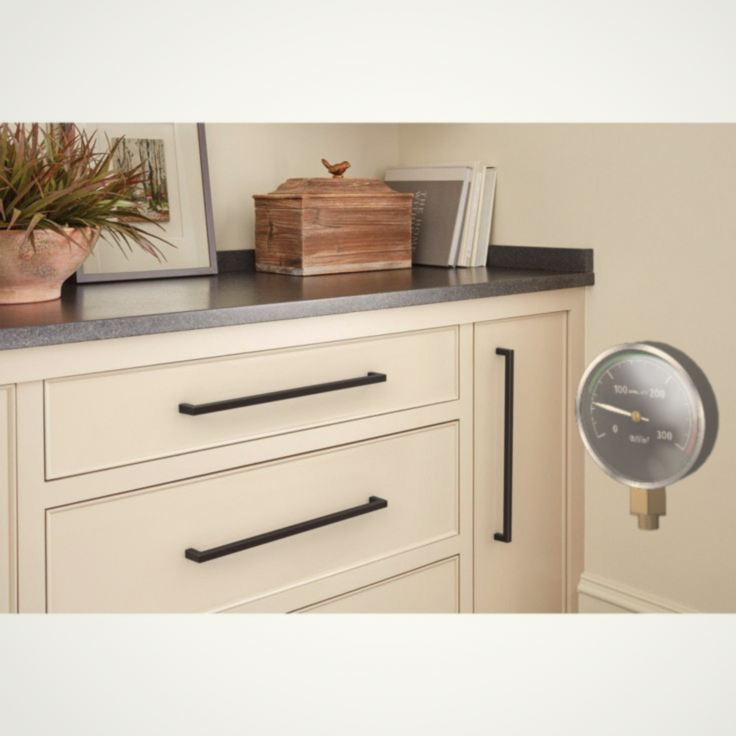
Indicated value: 50 psi
